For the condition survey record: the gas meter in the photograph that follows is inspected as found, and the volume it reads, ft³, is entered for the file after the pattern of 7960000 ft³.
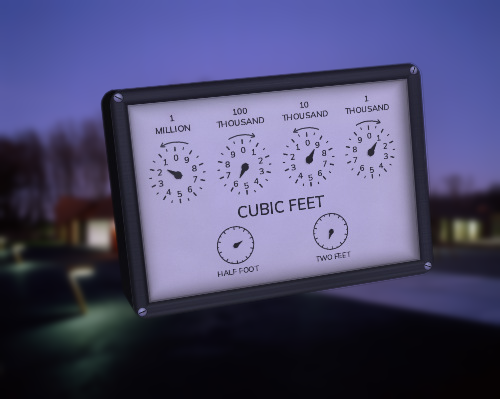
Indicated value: 159100 ft³
